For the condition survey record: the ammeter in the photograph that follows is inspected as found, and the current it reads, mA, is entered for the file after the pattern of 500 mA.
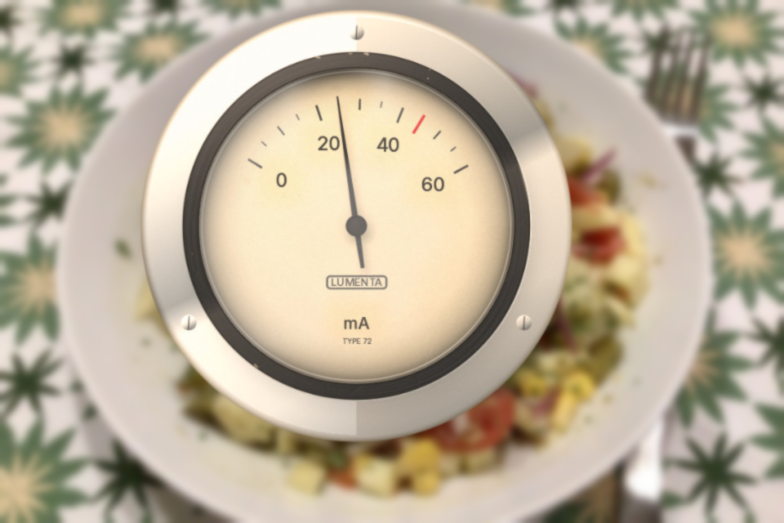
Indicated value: 25 mA
